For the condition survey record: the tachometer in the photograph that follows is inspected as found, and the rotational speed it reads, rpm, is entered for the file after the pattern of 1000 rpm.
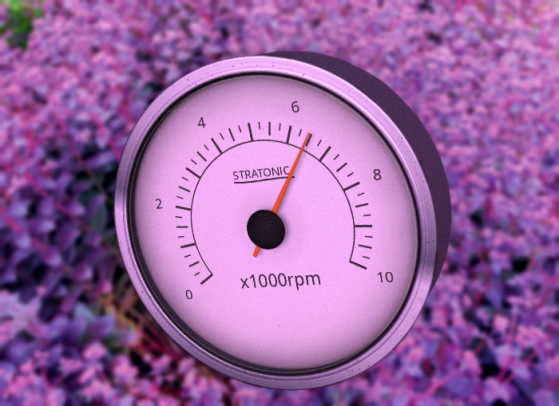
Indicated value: 6500 rpm
